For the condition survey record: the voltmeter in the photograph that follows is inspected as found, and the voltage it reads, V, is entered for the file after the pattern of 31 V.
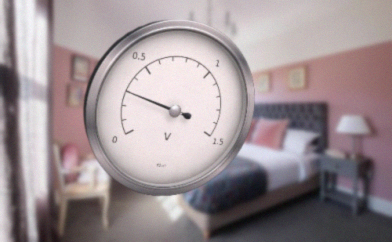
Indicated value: 0.3 V
